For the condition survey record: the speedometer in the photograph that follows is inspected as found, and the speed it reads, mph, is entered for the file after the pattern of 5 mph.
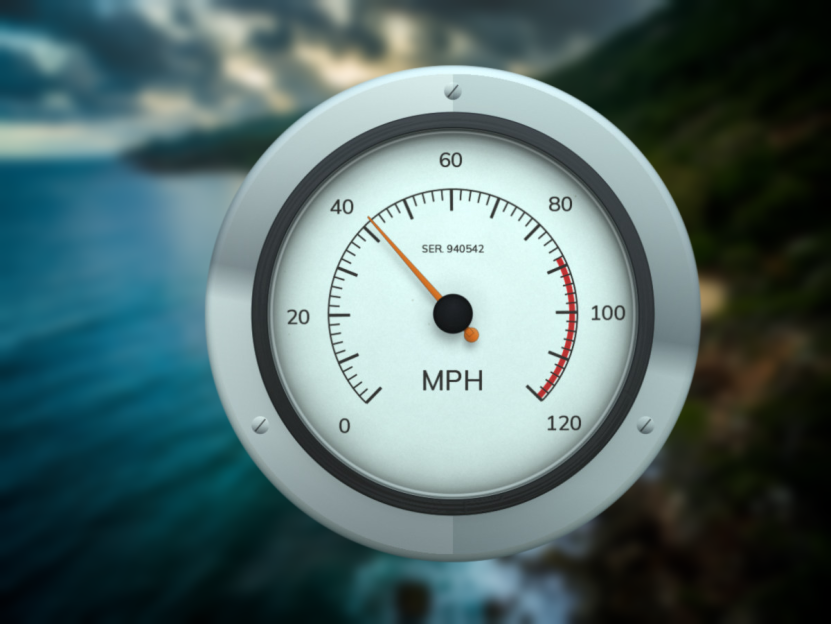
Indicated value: 42 mph
